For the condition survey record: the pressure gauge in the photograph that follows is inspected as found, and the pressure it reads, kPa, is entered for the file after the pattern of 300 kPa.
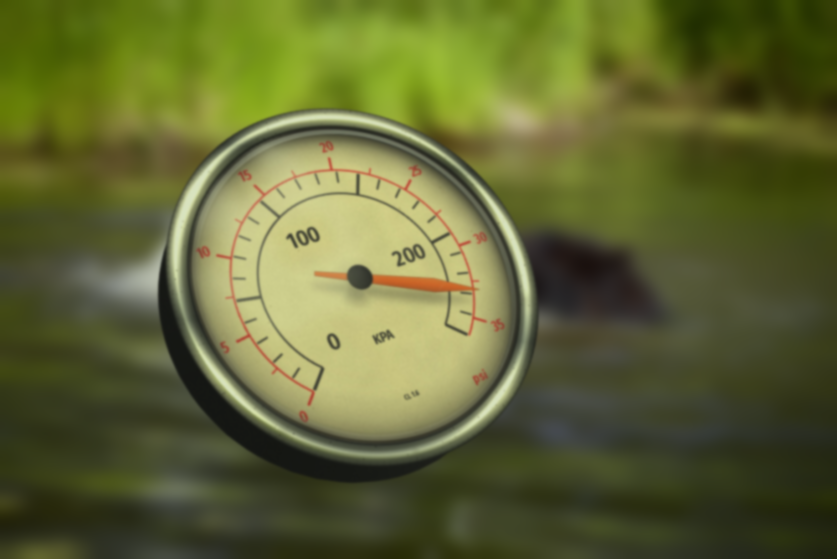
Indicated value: 230 kPa
